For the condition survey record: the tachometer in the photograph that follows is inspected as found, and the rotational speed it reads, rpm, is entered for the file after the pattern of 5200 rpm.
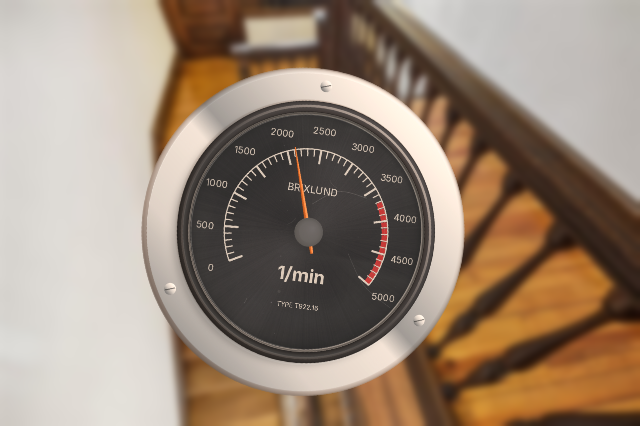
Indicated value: 2100 rpm
